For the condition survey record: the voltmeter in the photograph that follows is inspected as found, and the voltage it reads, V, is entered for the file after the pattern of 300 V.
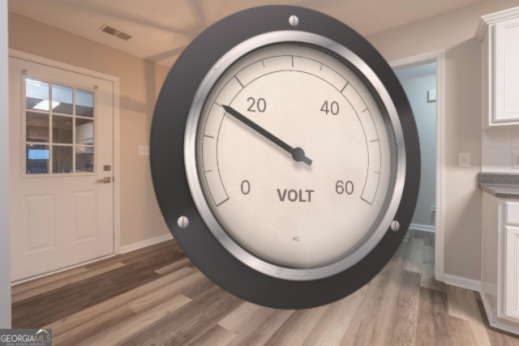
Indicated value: 15 V
